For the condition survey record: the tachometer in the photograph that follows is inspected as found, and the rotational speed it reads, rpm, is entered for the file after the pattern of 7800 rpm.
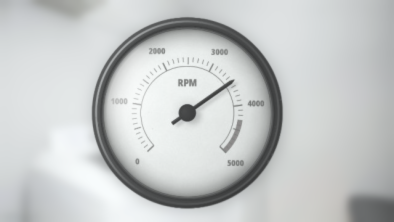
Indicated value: 3500 rpm
